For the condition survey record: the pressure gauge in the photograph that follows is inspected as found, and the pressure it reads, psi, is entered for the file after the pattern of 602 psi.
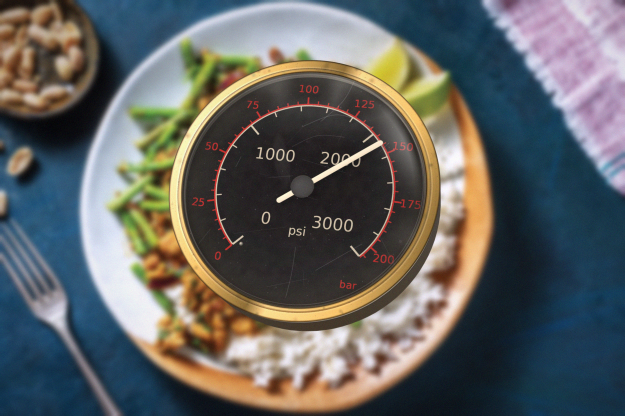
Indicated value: 2100 psi
